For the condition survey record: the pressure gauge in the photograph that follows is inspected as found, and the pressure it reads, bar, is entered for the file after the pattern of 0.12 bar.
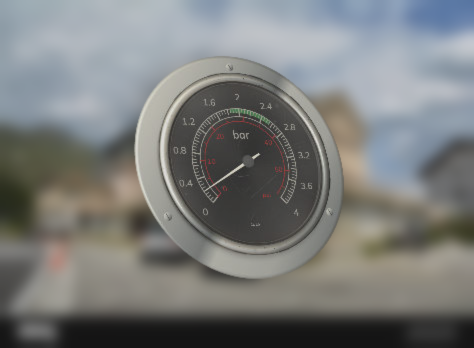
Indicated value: 0.2 bar
